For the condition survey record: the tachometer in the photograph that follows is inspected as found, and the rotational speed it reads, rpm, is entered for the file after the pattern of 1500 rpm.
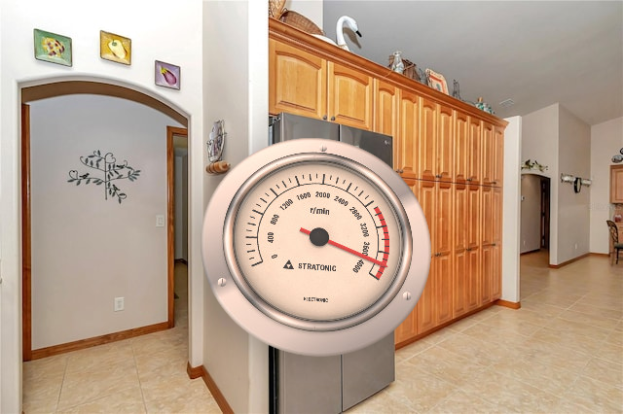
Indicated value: 3800 rpm
